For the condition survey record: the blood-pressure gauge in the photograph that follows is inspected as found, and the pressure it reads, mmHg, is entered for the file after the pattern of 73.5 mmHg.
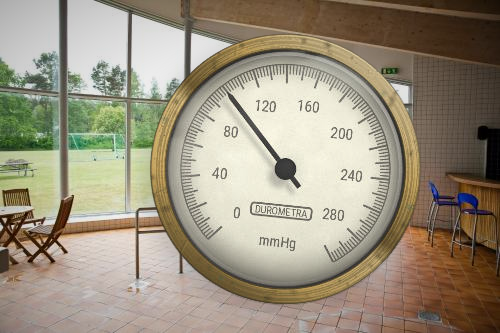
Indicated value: 100 mmHg
